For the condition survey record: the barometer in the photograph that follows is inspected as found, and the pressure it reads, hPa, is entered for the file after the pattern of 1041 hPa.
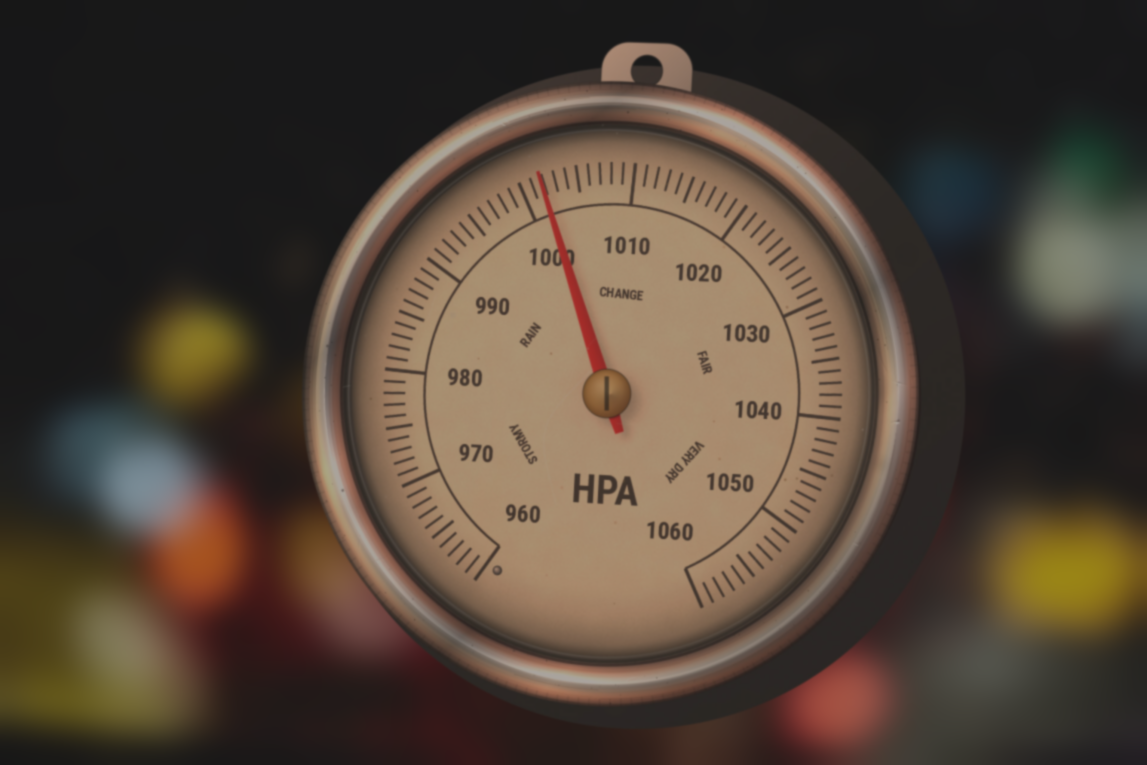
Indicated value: 1002 hPa
